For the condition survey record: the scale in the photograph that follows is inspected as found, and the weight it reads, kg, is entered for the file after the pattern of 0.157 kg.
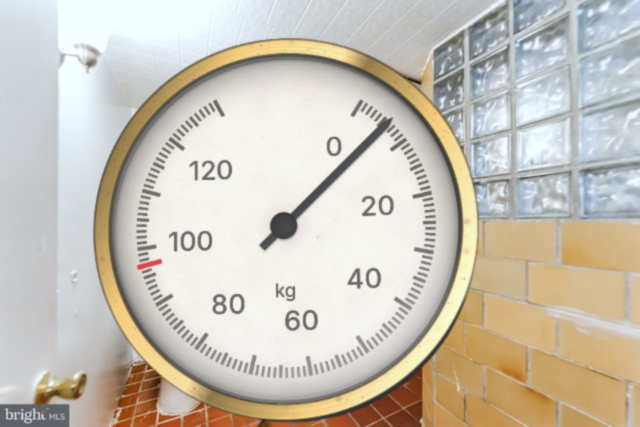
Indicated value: 6 kg
